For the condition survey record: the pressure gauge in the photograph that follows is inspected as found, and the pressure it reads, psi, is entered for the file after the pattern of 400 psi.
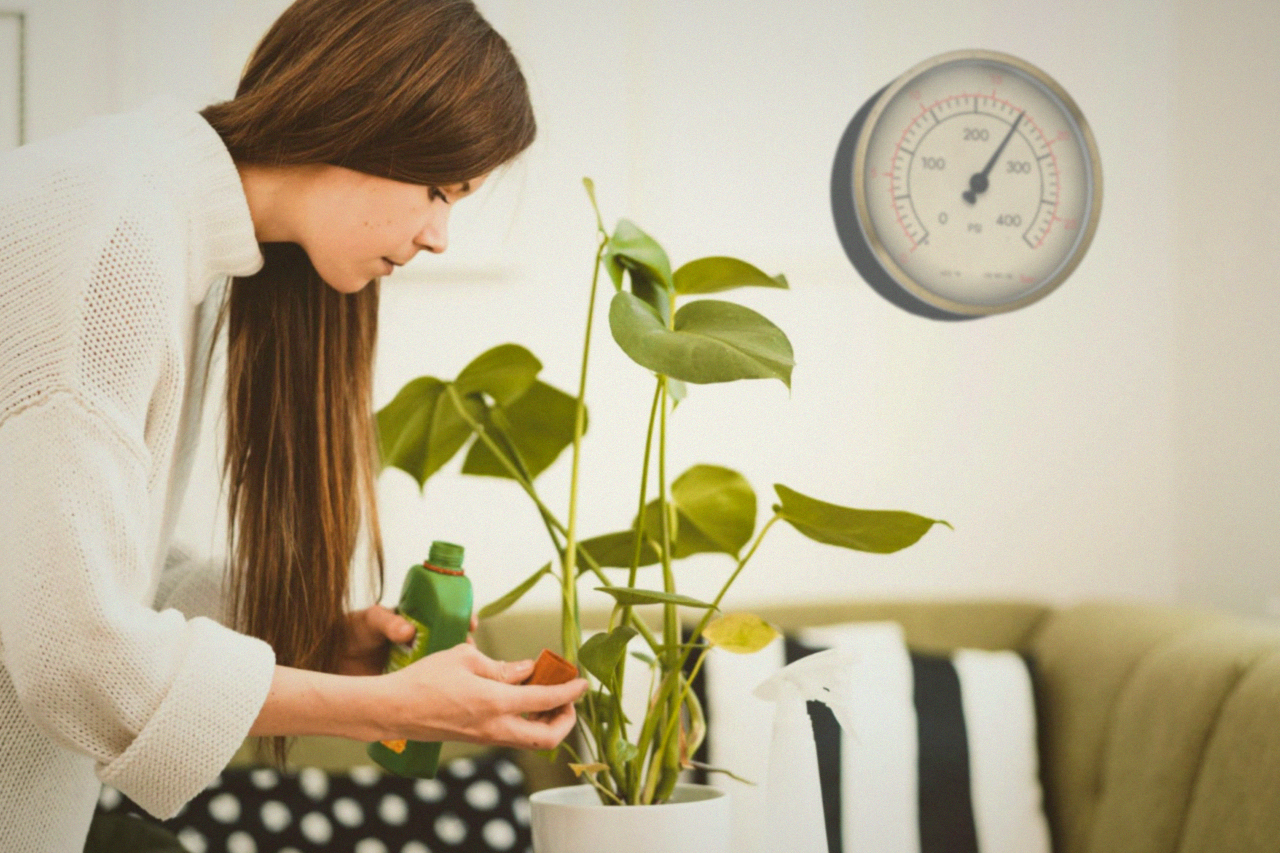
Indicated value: 250 psi
